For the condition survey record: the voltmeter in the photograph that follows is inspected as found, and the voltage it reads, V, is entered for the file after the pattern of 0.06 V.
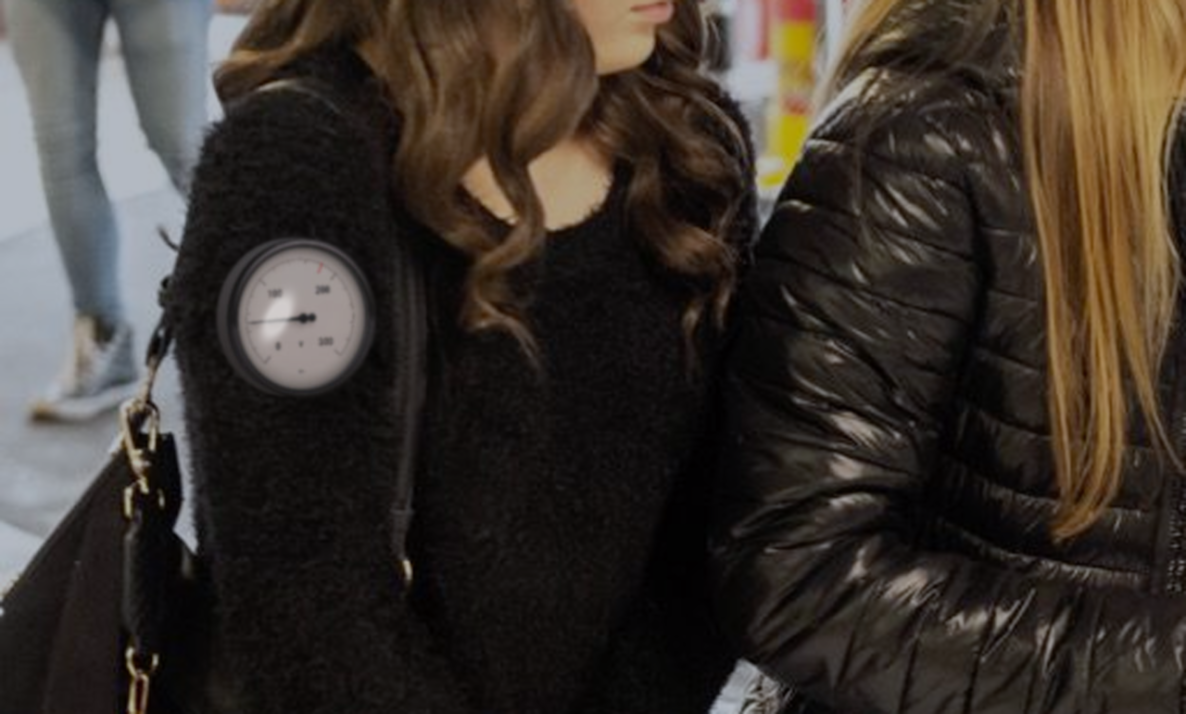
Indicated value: 50 V
